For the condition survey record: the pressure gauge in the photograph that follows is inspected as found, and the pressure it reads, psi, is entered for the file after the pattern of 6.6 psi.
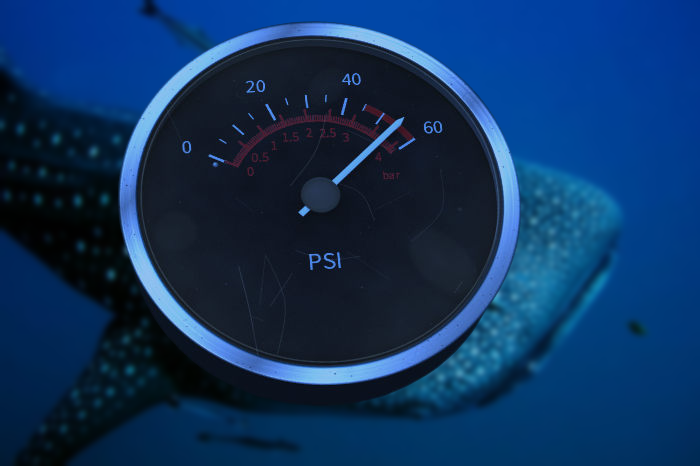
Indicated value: 55 psi
